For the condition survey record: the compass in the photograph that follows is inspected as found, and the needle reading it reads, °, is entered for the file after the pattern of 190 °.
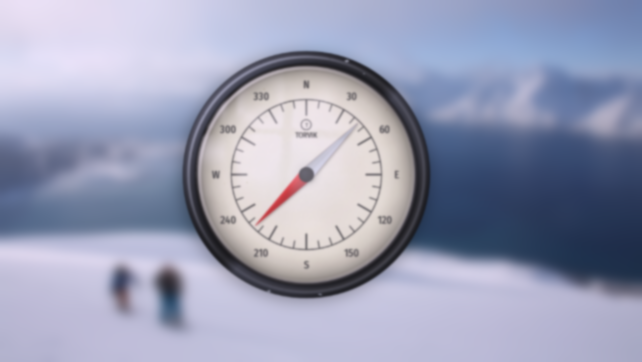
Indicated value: 225 °
